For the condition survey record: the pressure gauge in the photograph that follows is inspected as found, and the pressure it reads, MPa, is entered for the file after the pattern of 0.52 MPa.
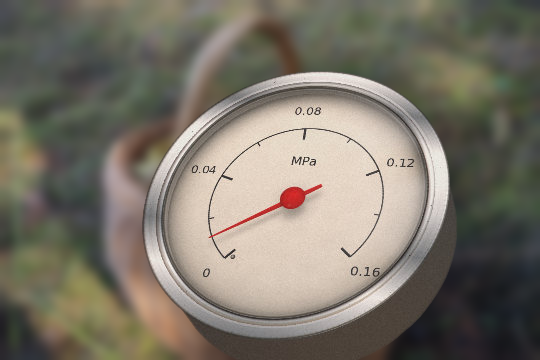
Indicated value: 0.01 MPa
